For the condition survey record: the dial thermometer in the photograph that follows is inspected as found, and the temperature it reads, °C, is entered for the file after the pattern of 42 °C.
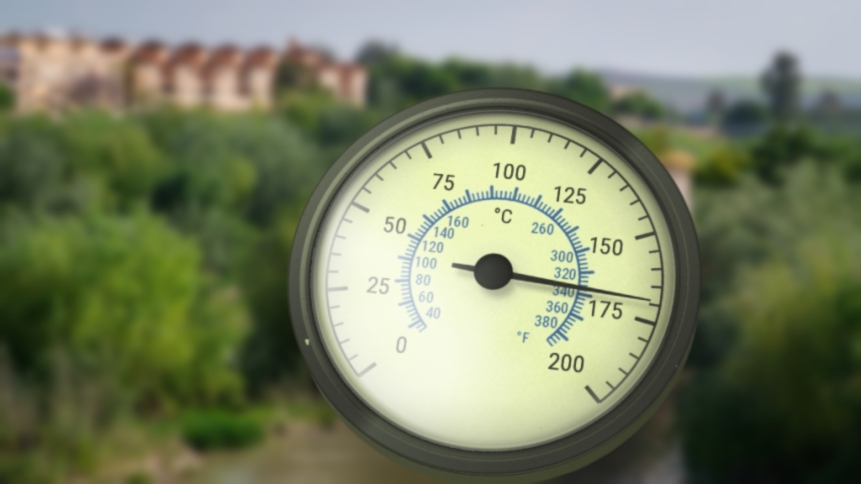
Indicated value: 170 °C
